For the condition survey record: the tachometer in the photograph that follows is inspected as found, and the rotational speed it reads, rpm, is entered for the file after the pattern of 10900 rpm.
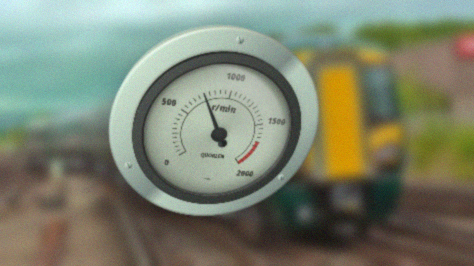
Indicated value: 750 rpm
